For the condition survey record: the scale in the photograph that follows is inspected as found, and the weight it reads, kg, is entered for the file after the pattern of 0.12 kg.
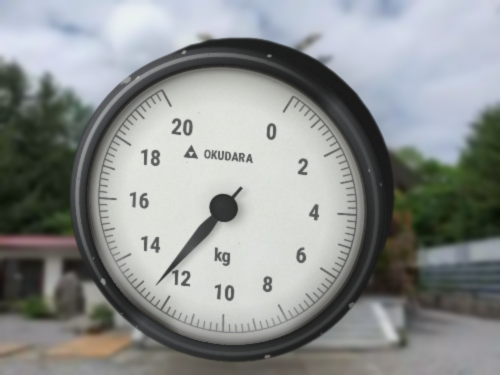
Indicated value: 12.6 kg
